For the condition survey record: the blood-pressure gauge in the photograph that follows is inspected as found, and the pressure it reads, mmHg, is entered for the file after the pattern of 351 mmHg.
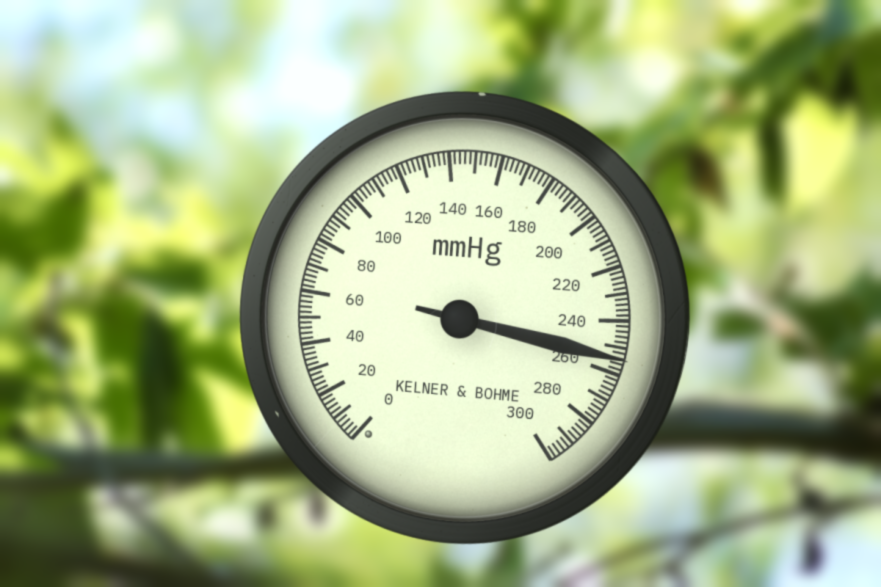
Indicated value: 254 mmHg
